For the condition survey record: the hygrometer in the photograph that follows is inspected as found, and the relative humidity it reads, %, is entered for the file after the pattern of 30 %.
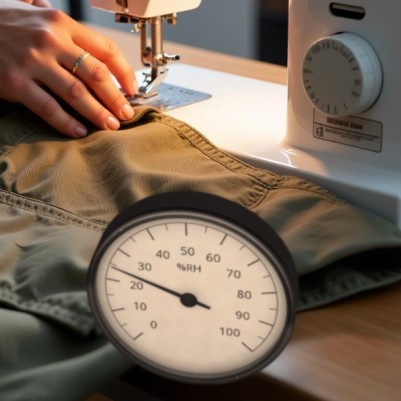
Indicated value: 25 %
